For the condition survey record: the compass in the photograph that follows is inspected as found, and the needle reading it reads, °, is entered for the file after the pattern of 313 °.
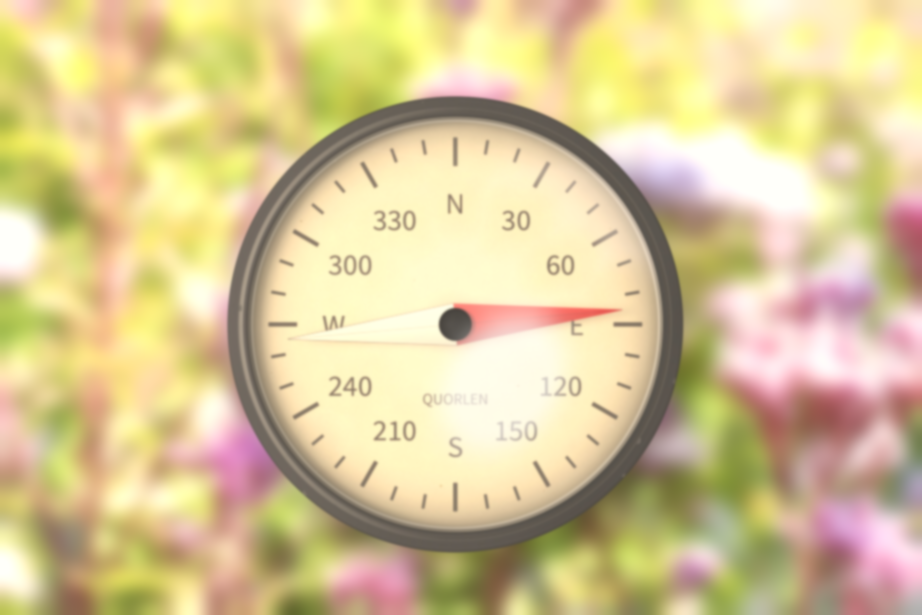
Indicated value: 85 °
